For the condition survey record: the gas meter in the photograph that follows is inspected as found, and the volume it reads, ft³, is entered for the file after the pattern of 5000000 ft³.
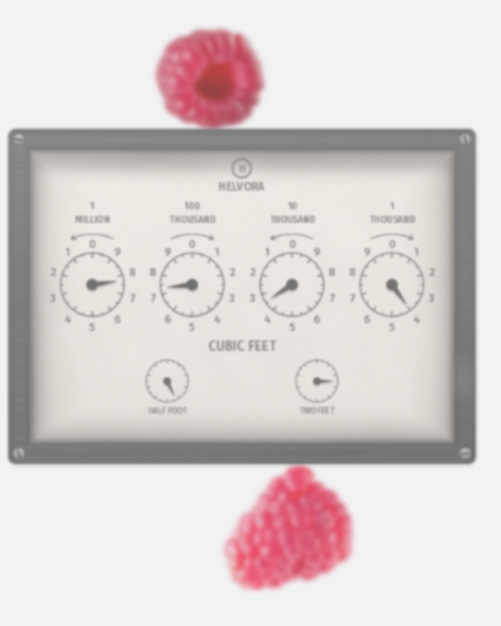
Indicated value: 773400 ft³
